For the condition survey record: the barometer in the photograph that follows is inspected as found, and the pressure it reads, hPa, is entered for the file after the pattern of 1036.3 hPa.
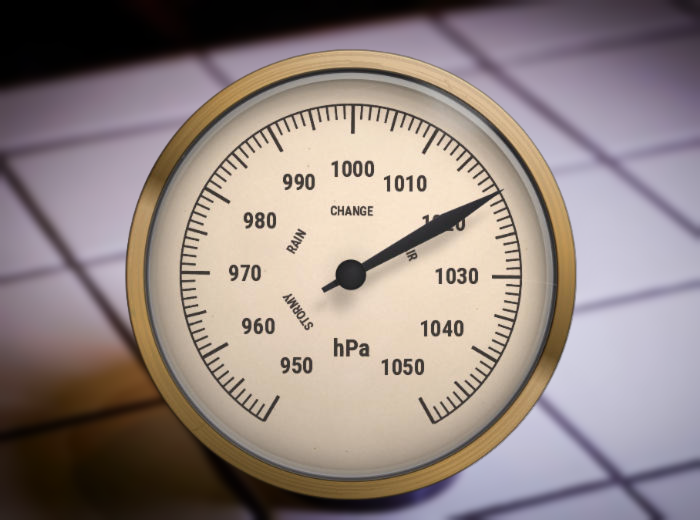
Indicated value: 1020 hPa
